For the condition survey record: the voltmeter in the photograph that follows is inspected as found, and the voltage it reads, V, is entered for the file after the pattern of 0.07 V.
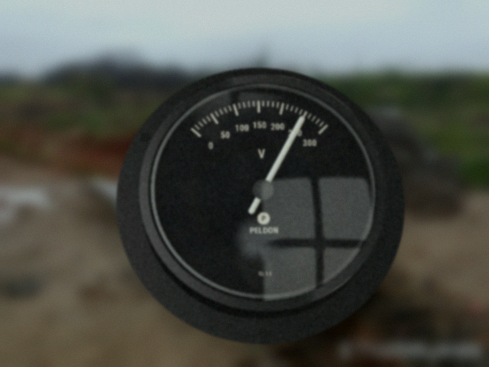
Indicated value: 250 V
